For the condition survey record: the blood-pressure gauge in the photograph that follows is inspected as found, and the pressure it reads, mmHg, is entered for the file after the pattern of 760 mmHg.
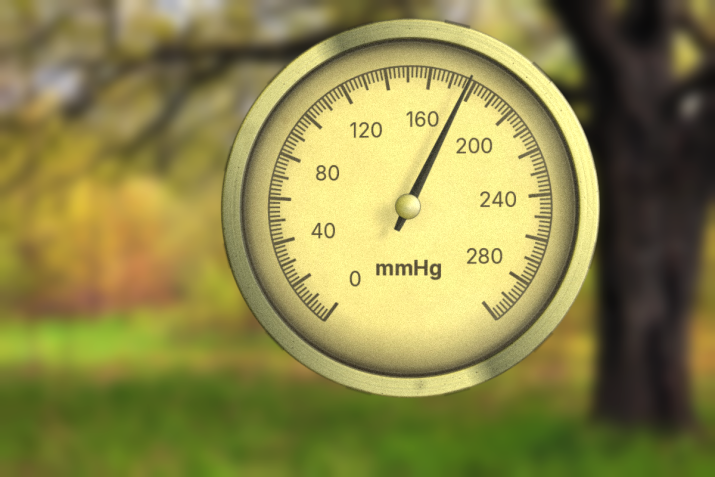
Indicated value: 178 mmHg
